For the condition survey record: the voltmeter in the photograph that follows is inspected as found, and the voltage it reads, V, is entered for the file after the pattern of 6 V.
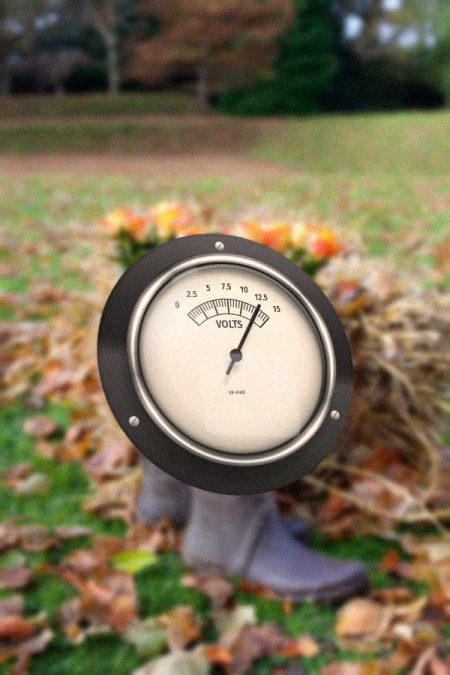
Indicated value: 12.5 V
